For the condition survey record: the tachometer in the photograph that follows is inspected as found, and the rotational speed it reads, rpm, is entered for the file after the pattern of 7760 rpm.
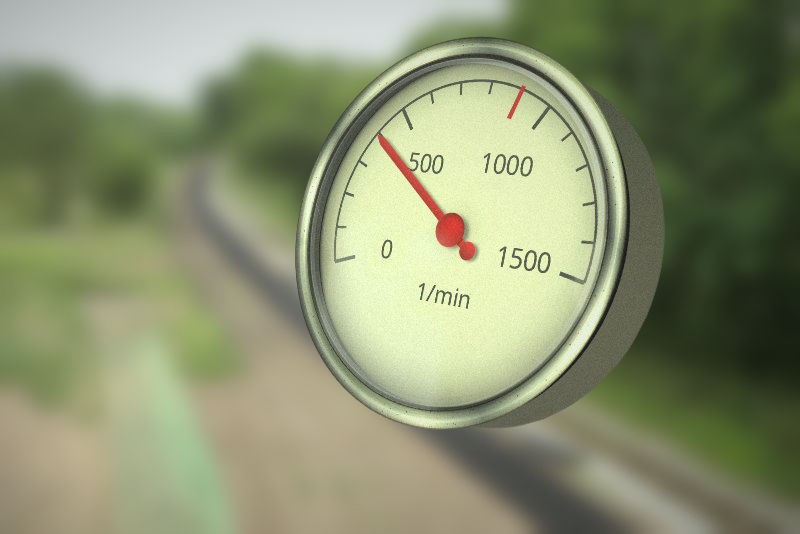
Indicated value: 400 rpm
